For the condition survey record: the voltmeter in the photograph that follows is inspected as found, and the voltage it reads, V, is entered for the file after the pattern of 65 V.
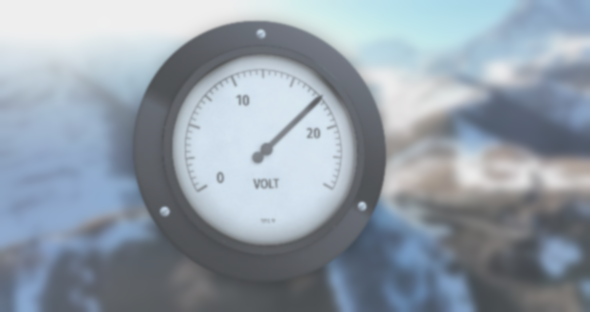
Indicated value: 17.5 V
